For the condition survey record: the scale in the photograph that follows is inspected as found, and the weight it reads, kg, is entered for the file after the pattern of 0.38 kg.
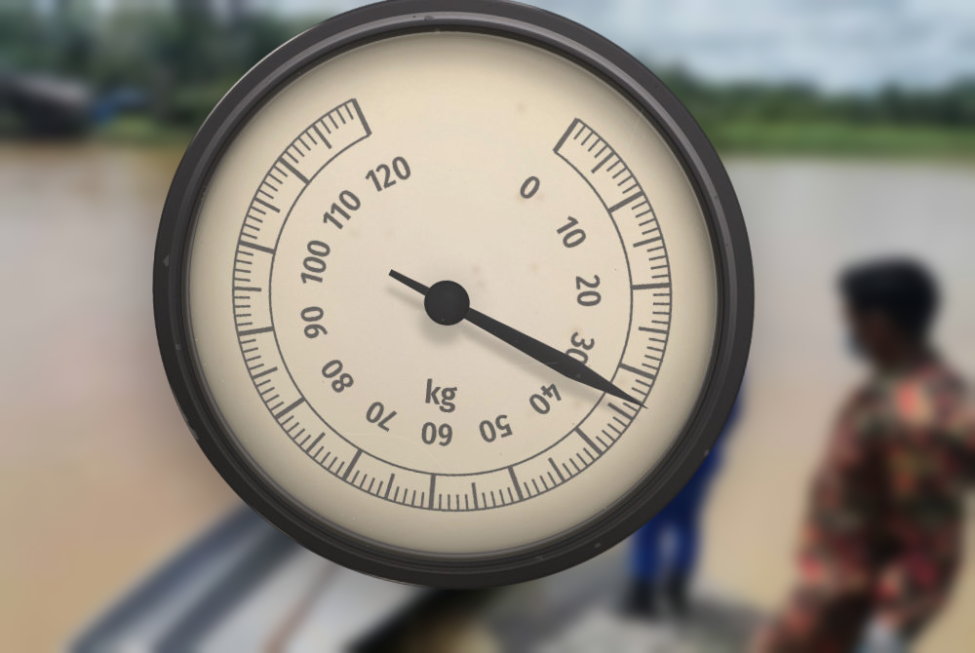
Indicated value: 33 kg
